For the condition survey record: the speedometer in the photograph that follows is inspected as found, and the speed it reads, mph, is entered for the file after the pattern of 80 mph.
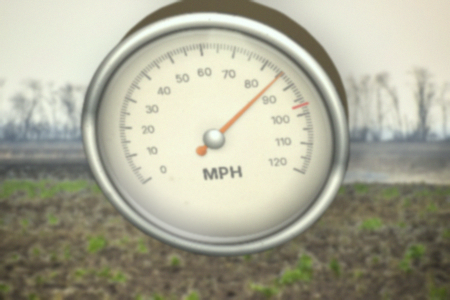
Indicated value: 85 mph
